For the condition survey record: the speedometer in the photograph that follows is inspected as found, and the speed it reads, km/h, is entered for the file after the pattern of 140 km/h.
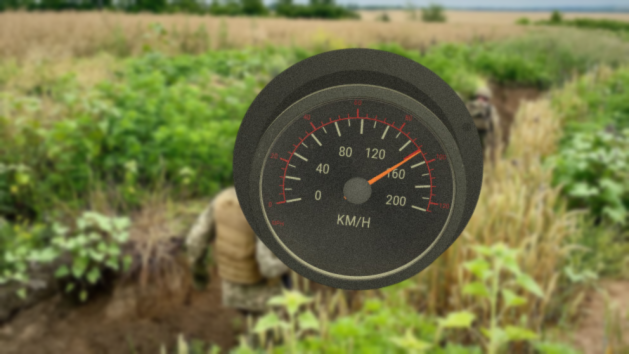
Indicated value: 150 km/h
